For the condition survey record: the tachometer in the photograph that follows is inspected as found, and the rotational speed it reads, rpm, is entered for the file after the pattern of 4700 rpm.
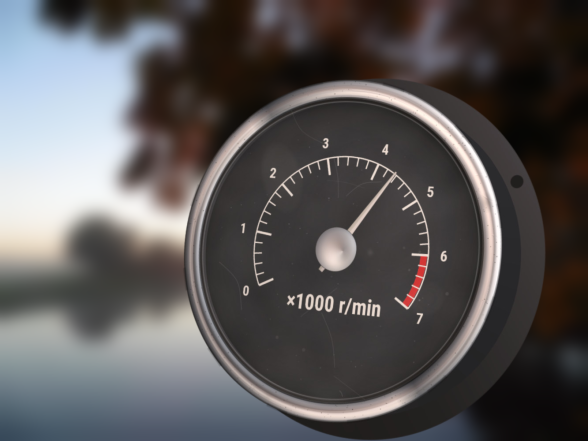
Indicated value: 4400 rpm
